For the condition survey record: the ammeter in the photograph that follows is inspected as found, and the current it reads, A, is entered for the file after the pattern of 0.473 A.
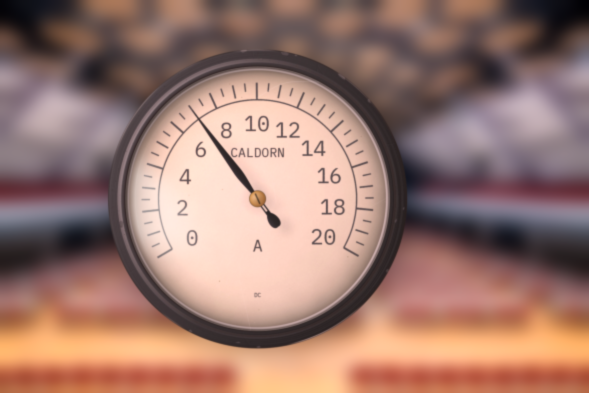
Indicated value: 7 A
